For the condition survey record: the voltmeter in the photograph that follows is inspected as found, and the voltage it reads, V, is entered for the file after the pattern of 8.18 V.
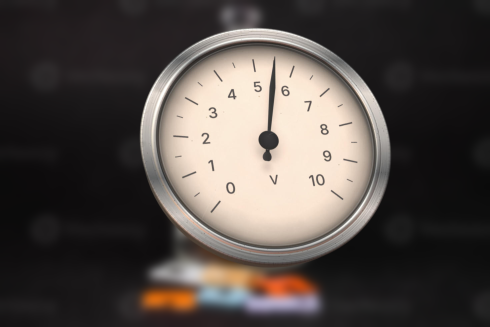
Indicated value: 5.5 V
